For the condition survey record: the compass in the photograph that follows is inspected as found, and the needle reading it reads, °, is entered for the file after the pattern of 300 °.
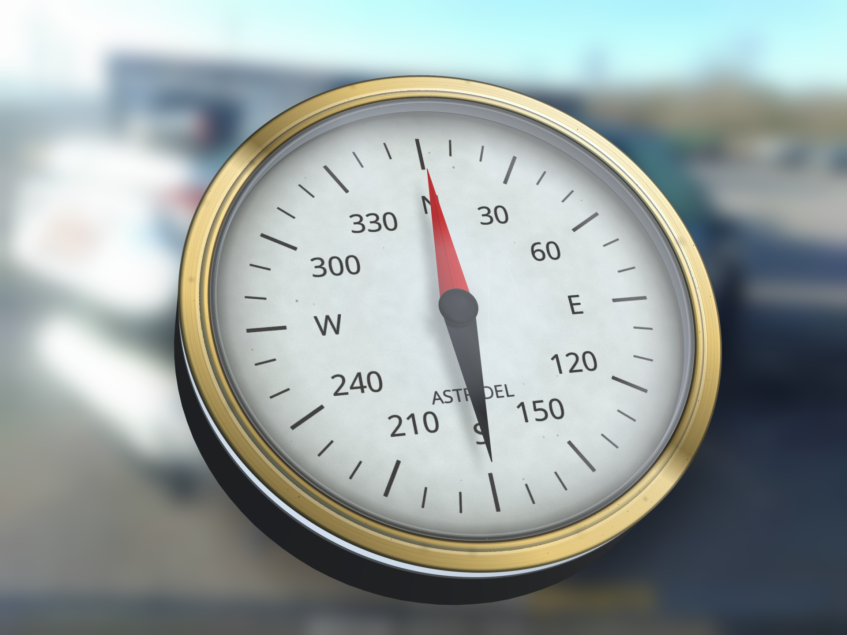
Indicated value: 0 °
